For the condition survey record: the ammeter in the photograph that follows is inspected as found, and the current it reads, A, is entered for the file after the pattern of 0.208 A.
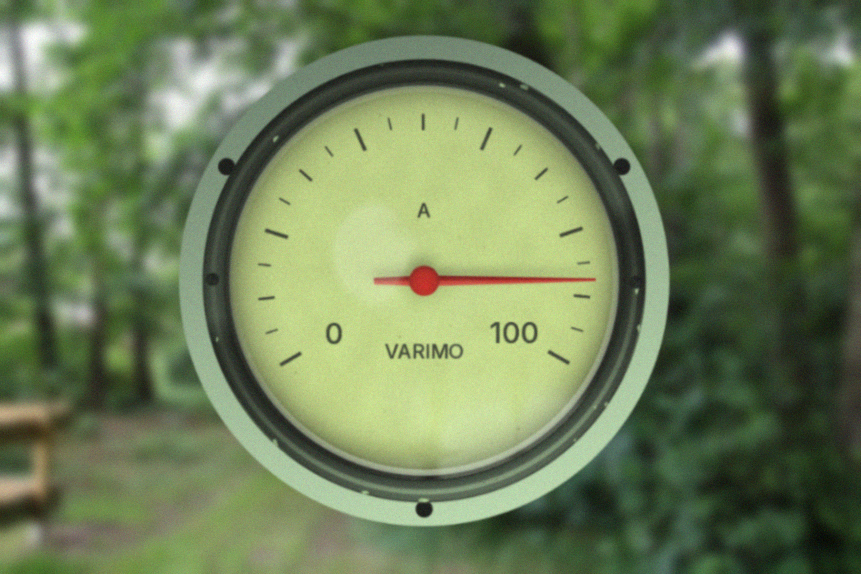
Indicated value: 87.5 A
